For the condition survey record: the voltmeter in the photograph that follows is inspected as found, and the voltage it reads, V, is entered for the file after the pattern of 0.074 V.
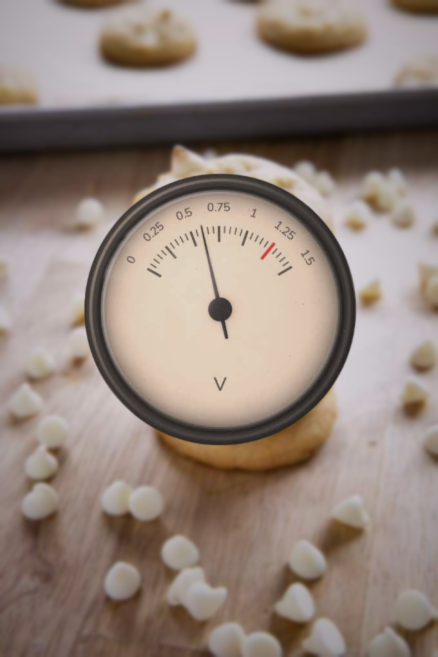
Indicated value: 0.6 V
